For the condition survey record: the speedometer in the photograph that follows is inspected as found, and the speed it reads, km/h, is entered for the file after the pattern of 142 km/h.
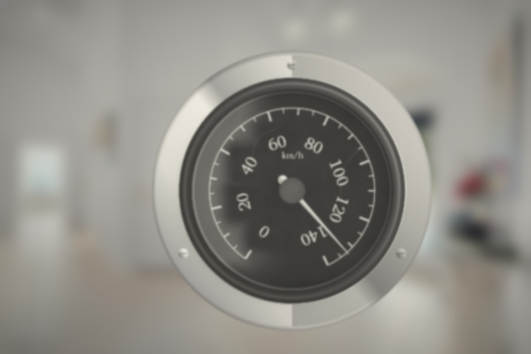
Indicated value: 132.5 km/h
